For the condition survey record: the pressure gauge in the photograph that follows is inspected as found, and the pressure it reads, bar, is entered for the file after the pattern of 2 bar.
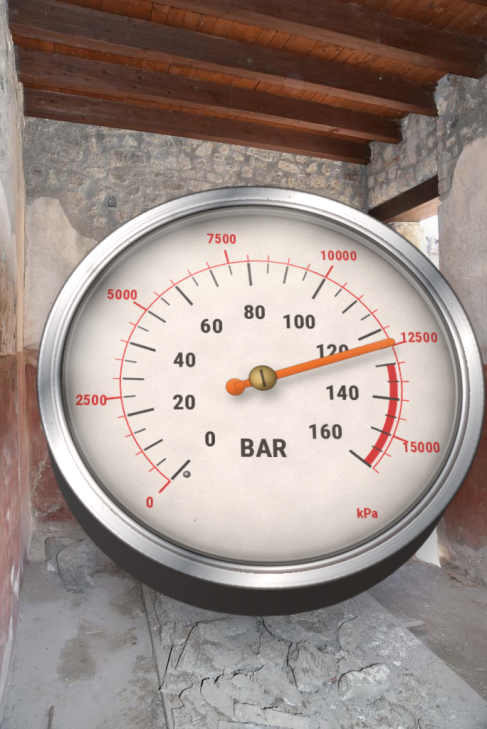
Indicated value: 125 bar
